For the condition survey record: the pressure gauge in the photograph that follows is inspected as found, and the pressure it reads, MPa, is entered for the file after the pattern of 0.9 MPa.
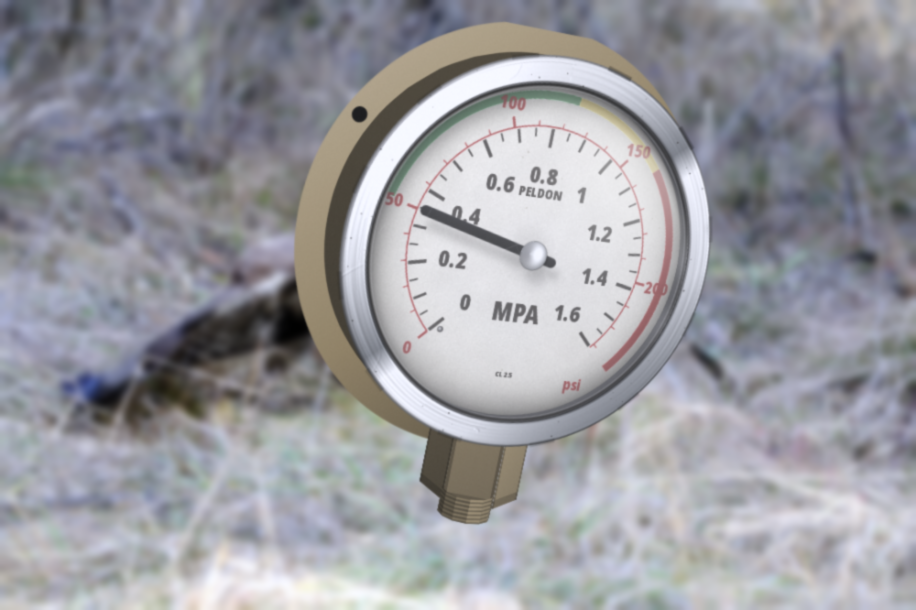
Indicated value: 0.35 MPa
